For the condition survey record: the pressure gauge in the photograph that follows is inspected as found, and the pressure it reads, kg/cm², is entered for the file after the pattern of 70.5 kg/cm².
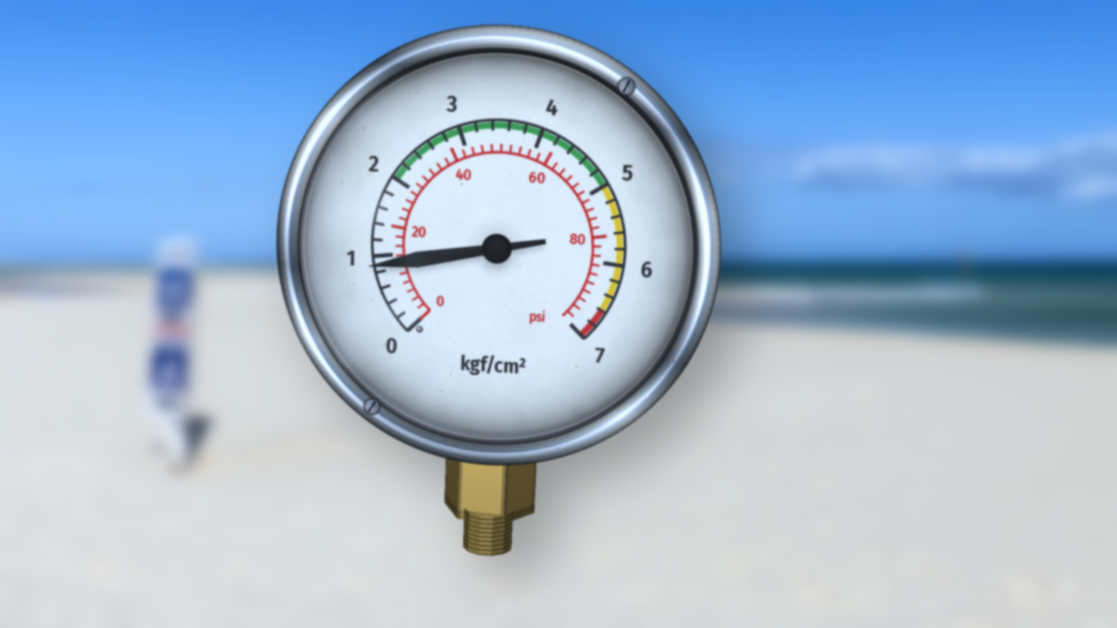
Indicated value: 0.9 kg/cm²
